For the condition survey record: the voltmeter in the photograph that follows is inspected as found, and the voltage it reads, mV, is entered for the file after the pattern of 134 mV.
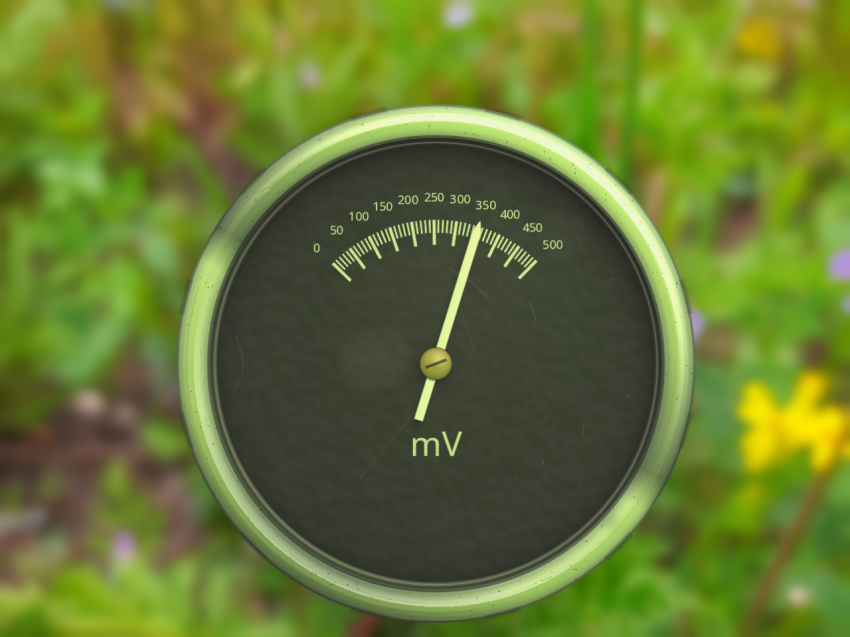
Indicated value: 350 mV
